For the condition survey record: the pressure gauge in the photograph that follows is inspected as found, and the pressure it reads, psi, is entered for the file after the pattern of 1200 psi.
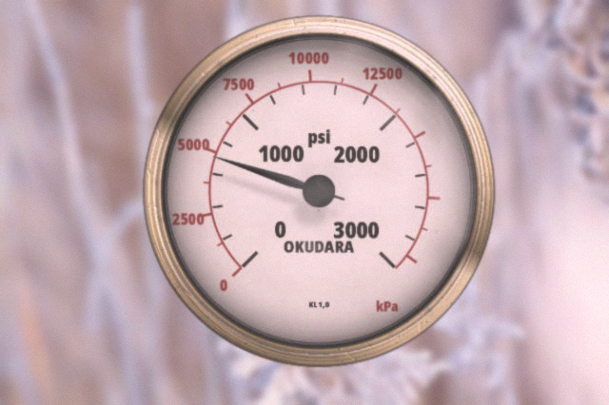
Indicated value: 700 psi
